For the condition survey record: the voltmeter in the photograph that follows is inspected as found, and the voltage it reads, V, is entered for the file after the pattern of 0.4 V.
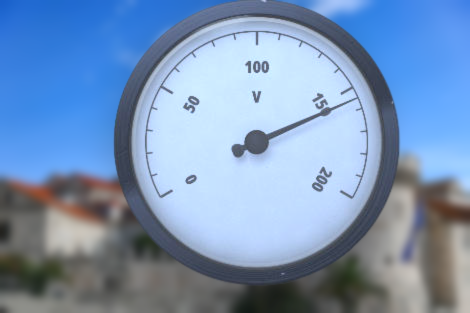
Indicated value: 155 V
